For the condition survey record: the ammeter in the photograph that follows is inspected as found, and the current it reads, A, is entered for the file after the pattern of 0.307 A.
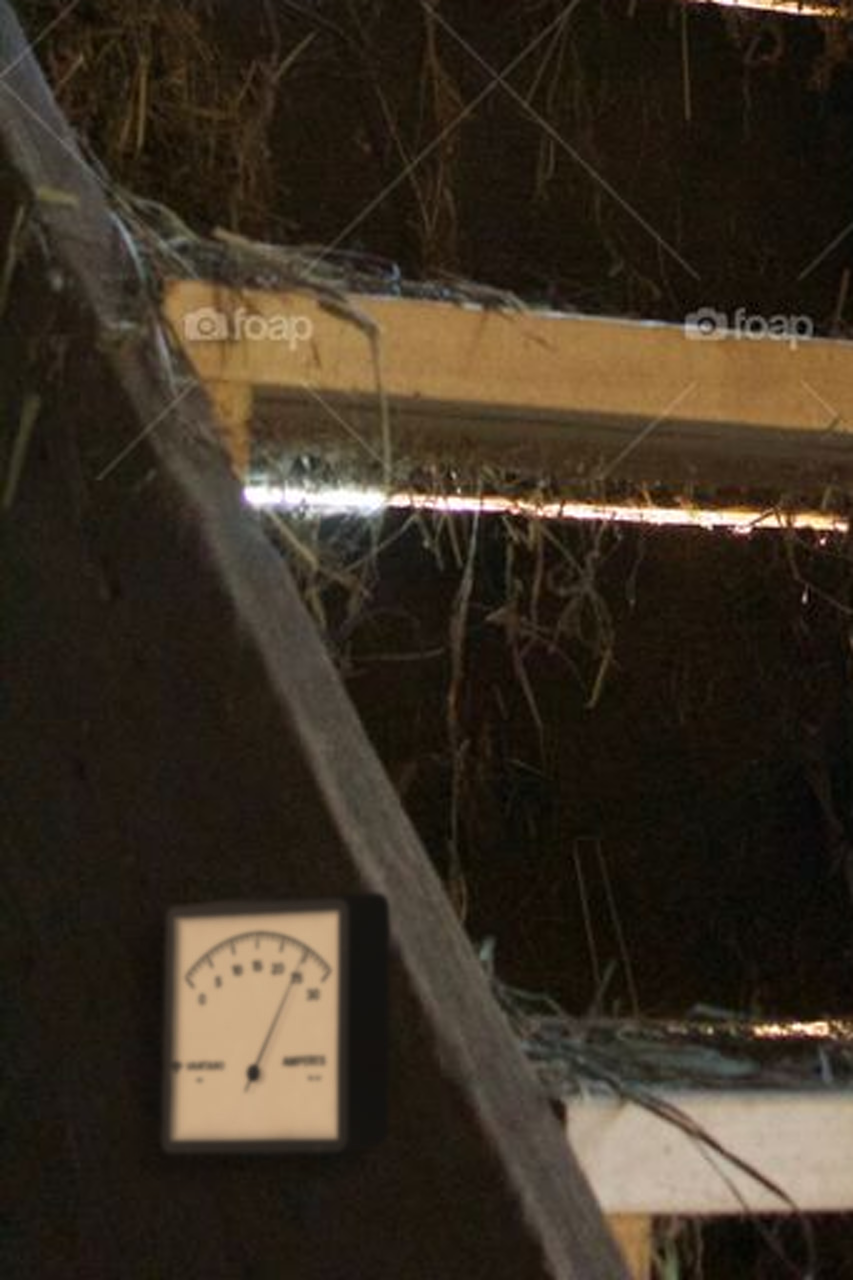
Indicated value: 25 A
